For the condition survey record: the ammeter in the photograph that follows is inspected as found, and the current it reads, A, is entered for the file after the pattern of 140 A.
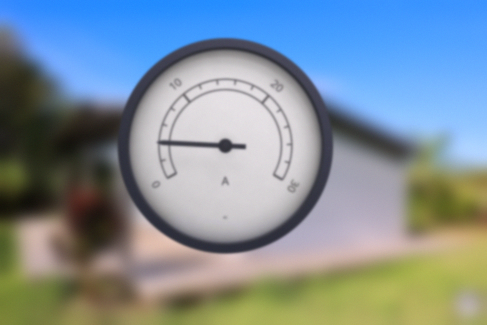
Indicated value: 4 A
